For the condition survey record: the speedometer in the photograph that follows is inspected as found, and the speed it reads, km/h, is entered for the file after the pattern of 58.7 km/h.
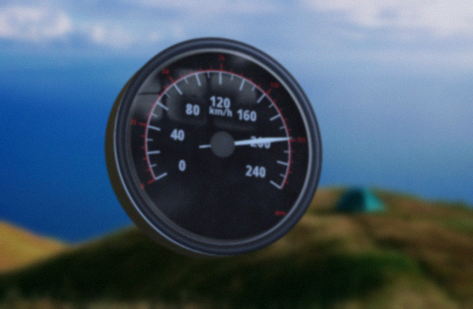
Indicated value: 200 km/h
